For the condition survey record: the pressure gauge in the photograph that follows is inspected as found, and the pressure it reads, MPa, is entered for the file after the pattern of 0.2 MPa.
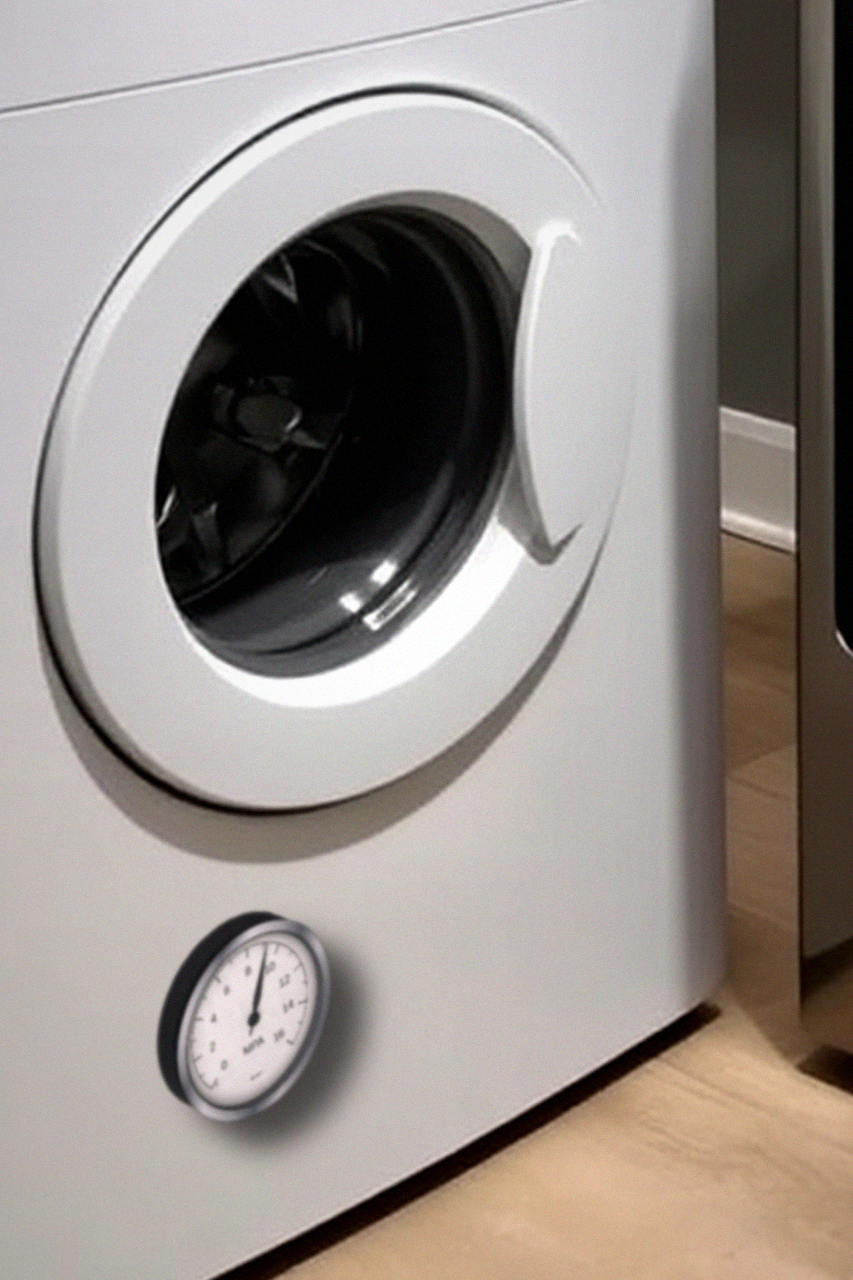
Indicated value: 9 MPa
